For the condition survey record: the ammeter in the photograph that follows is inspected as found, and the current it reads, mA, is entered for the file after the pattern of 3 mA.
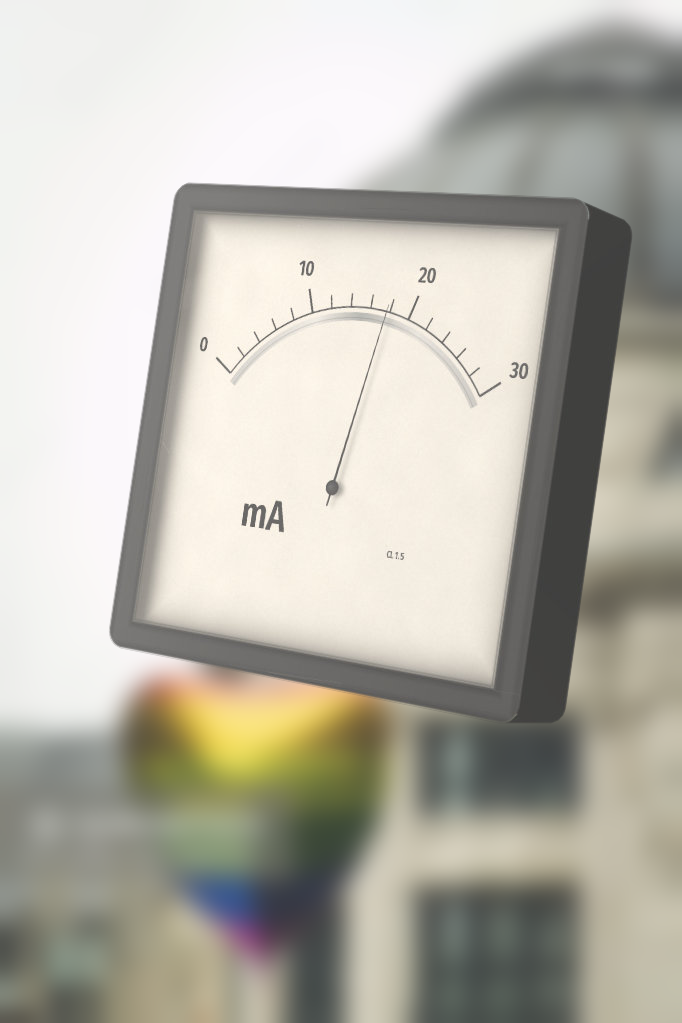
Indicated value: 18 mA
